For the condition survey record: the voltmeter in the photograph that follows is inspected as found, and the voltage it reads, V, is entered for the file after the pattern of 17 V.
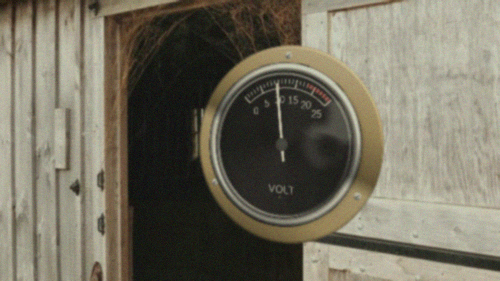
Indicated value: 10 V
